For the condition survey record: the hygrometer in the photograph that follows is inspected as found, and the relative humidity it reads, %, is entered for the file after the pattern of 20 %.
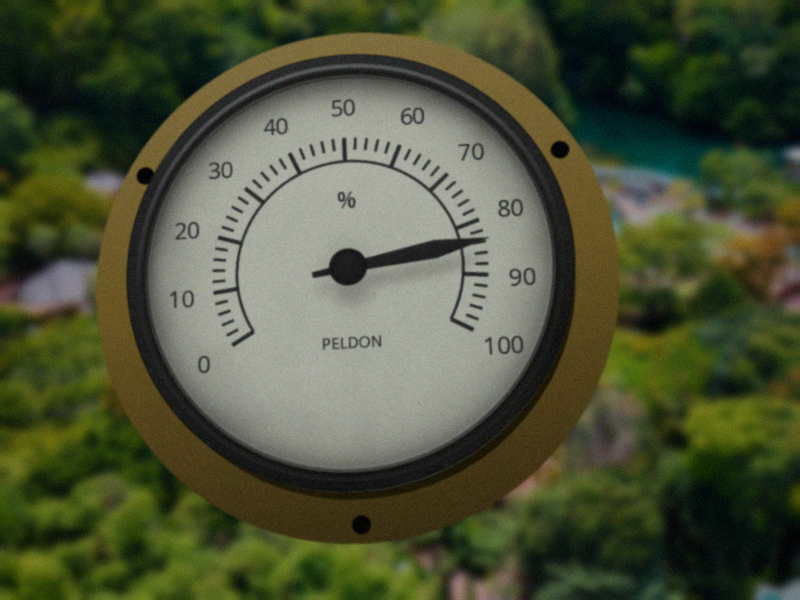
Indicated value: 84 %
